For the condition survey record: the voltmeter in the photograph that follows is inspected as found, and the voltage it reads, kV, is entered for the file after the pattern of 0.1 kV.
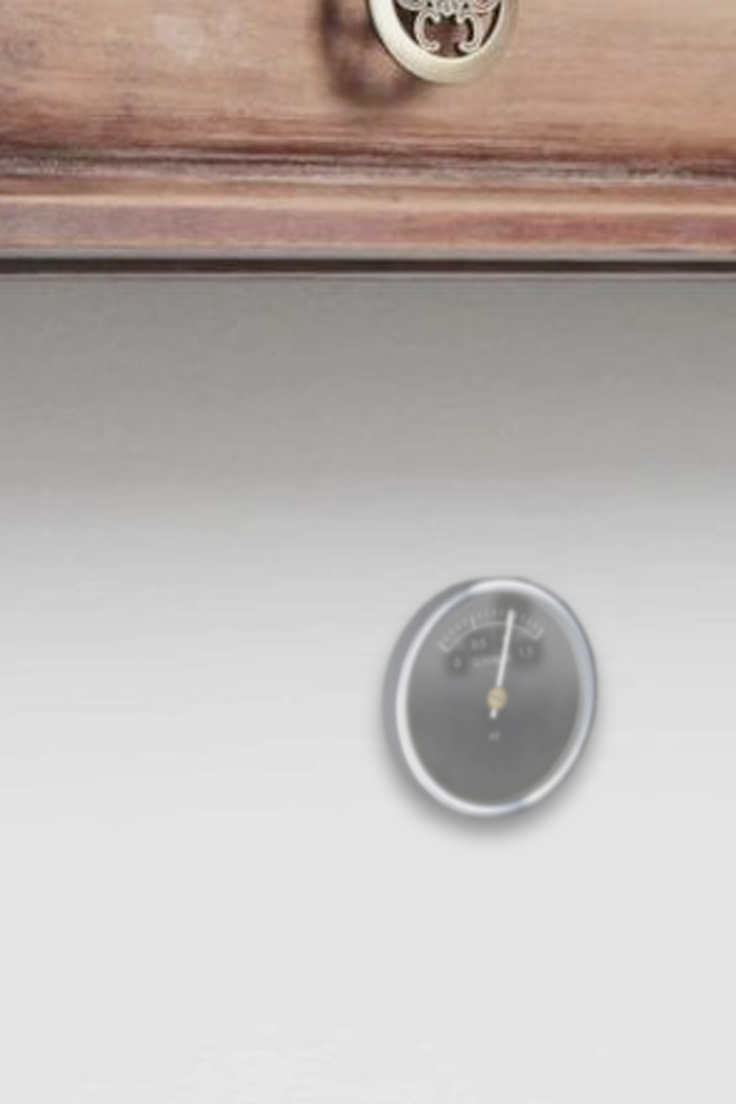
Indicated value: 1 kV
